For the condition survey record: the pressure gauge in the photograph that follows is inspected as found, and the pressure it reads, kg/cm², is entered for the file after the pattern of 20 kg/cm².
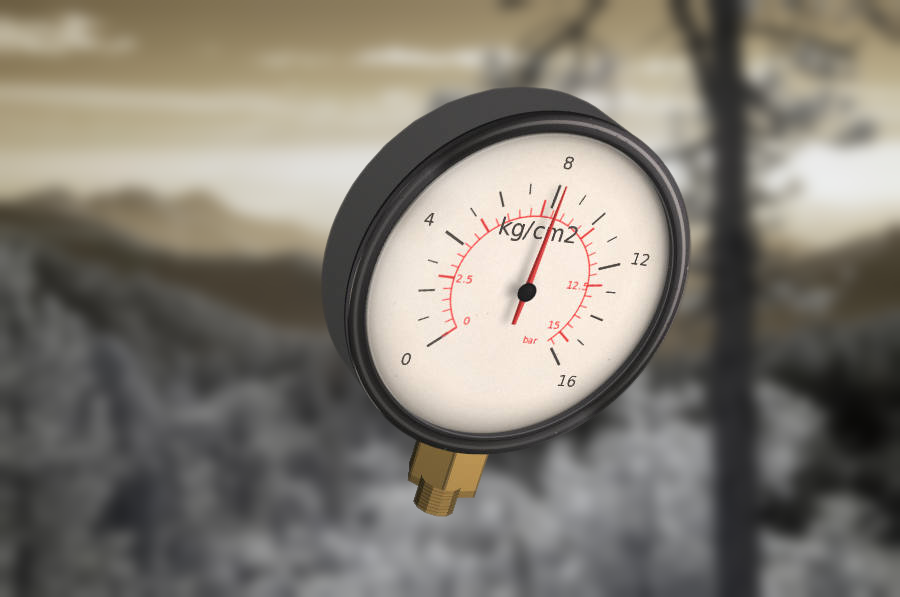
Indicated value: 8 kg/cm²
